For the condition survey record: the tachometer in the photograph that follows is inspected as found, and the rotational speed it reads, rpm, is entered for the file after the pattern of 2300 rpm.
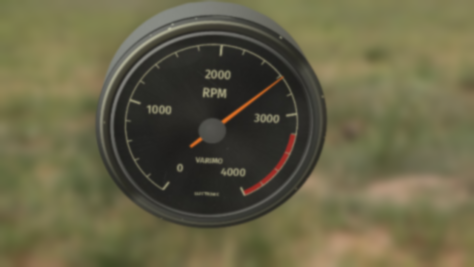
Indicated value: 2600 rpm
